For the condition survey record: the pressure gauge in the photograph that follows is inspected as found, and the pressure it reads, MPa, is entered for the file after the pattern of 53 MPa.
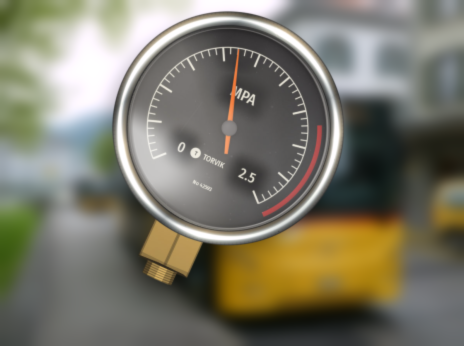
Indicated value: 1.1 MPa
